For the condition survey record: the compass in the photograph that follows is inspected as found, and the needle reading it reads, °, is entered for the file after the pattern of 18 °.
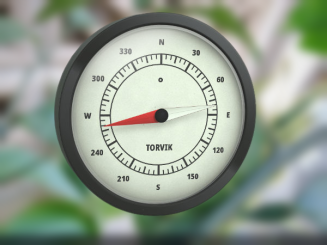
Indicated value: 260 °
